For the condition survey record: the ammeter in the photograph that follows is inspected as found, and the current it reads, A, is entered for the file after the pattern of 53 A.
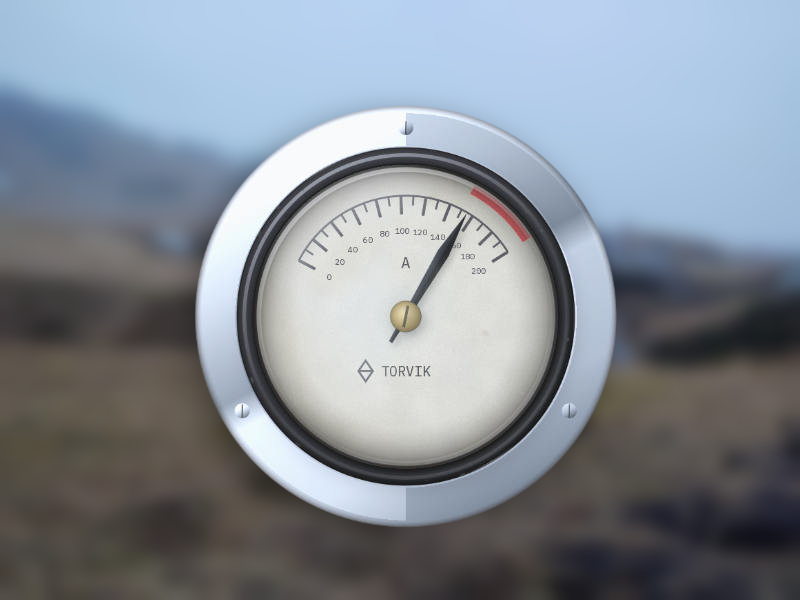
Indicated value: 155 A
